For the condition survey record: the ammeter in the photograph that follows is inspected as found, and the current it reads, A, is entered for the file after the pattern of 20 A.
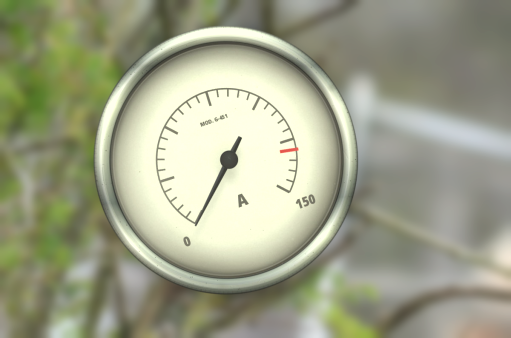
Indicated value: 0 A
